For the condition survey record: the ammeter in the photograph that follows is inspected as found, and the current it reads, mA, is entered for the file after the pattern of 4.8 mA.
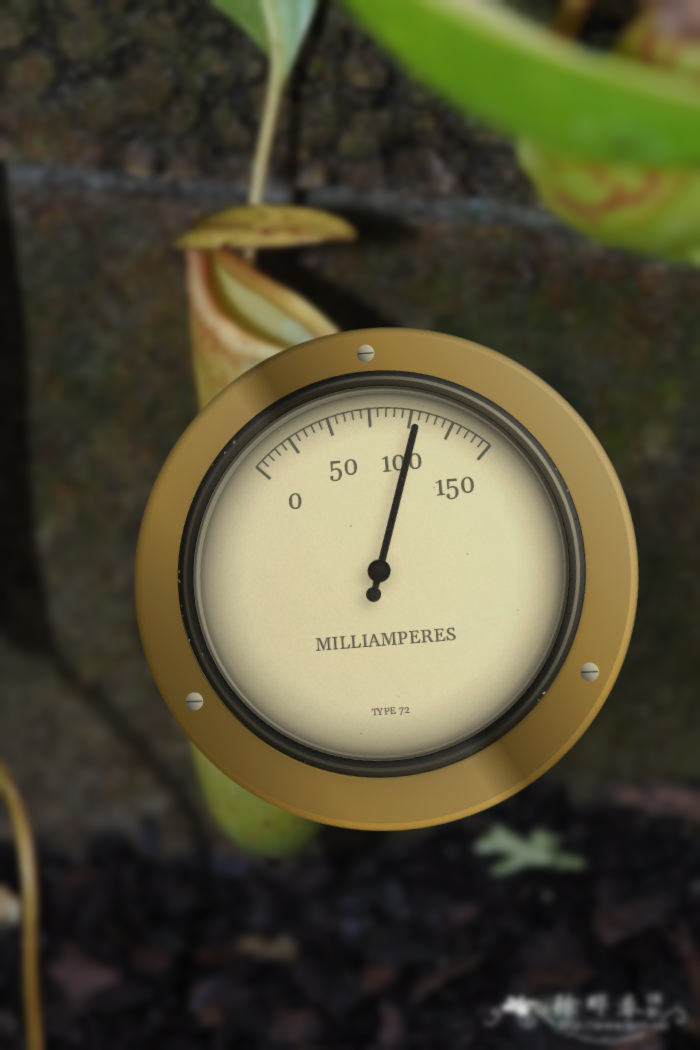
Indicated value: 105 mA
